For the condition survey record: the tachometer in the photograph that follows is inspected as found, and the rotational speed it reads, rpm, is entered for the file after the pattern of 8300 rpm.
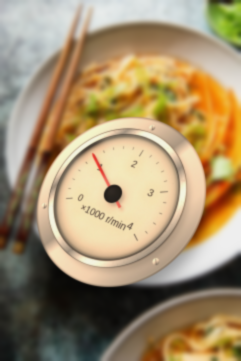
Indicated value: 1000 rpm
